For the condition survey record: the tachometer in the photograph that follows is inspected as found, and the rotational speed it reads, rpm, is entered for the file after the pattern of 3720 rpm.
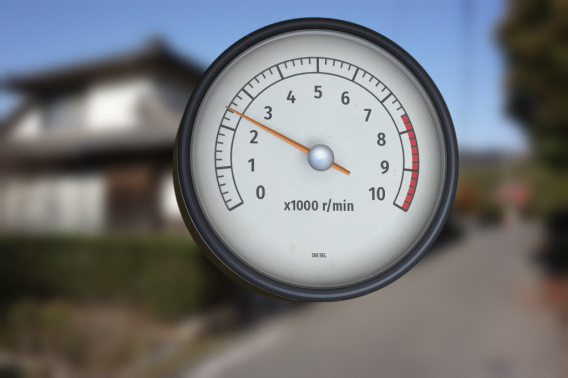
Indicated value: 2400 rpm
